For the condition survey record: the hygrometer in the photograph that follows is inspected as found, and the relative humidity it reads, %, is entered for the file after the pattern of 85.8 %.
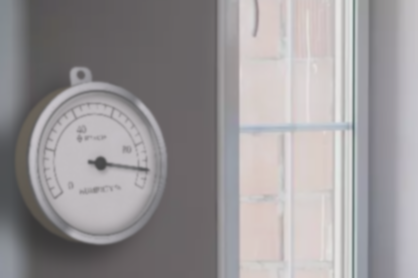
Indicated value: 92 %
